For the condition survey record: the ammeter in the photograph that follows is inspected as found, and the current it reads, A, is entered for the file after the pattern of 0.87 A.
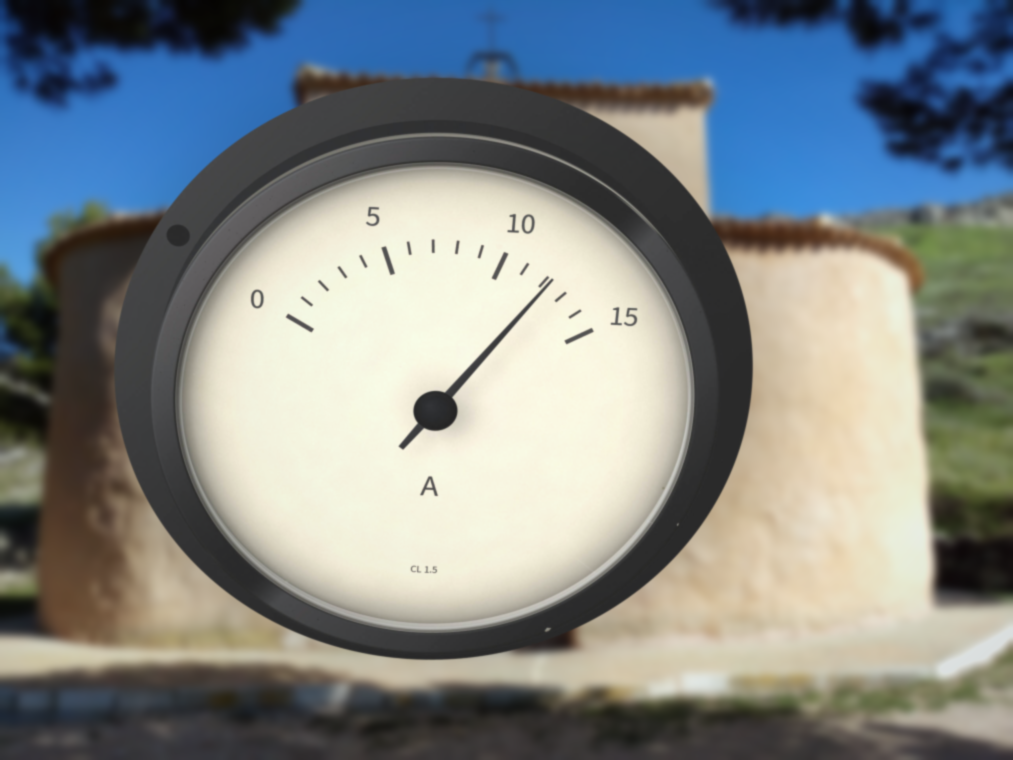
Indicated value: 12 A
